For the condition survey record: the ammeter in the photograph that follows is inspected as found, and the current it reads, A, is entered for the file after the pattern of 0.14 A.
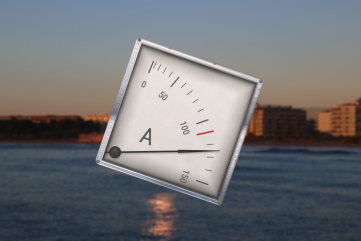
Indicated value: 125 A
